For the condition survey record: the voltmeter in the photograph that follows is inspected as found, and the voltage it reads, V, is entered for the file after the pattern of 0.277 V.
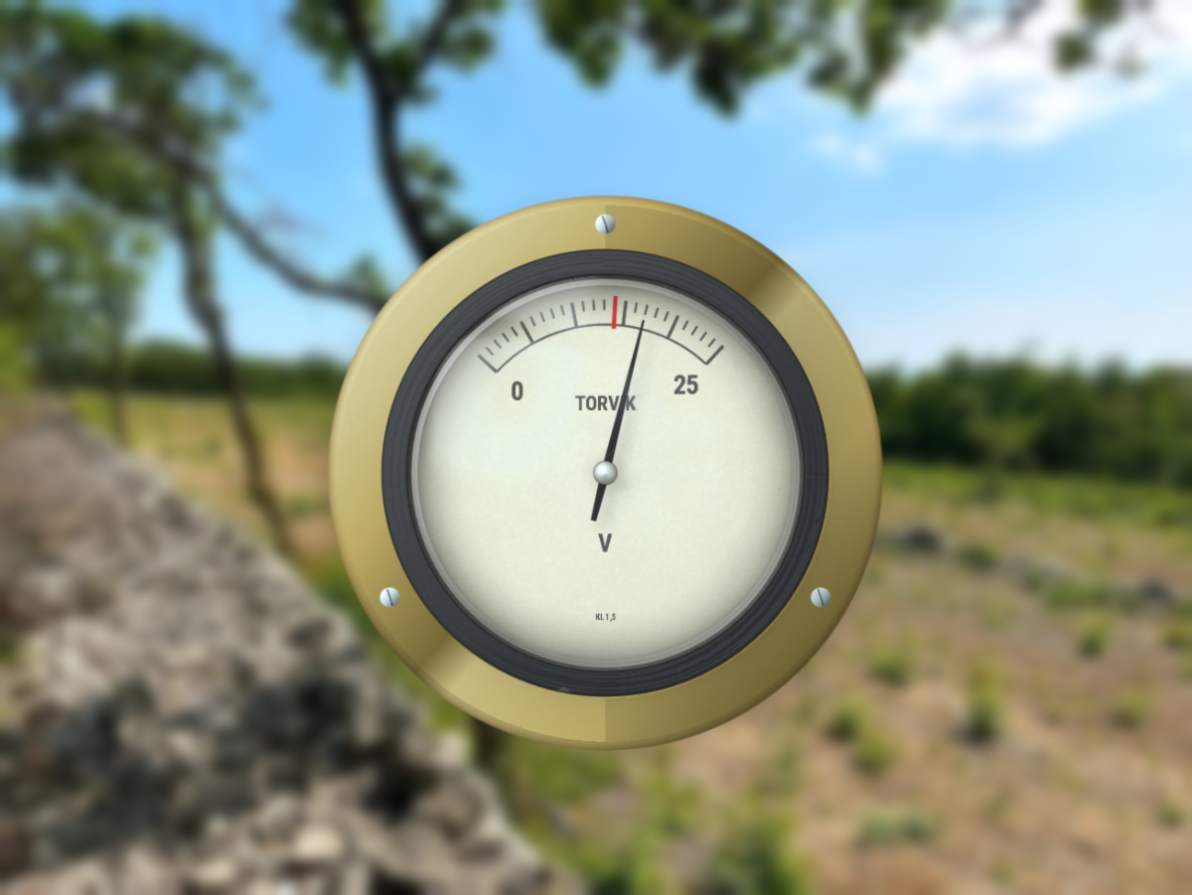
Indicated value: 17 V
